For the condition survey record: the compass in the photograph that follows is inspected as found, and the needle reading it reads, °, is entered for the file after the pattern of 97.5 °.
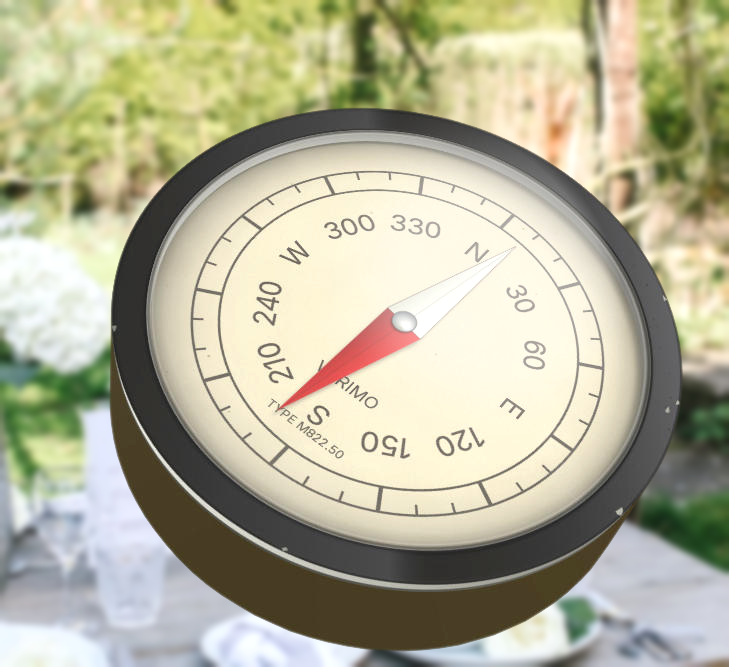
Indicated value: 190 °
